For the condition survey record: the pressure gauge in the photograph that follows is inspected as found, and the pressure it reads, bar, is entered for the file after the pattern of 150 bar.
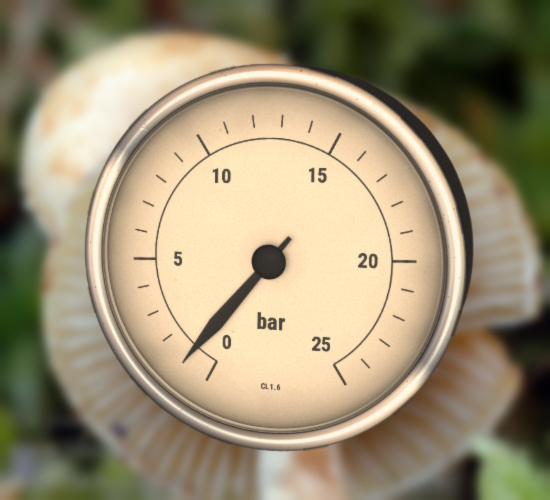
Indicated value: 1 bar
